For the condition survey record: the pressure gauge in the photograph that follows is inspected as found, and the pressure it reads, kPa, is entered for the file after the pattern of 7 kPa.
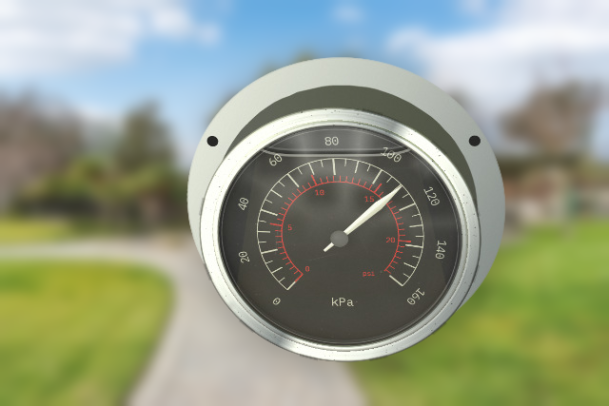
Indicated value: 110 kPa
